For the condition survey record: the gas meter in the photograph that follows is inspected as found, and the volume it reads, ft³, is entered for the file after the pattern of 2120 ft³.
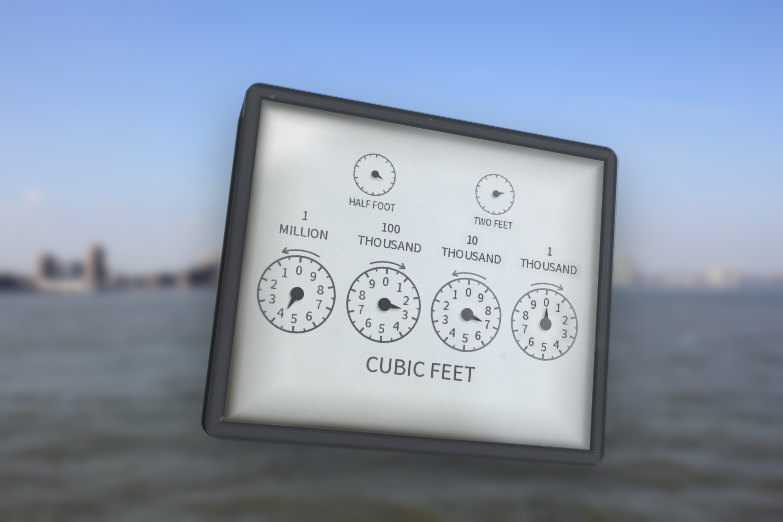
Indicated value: 427000 ft³
